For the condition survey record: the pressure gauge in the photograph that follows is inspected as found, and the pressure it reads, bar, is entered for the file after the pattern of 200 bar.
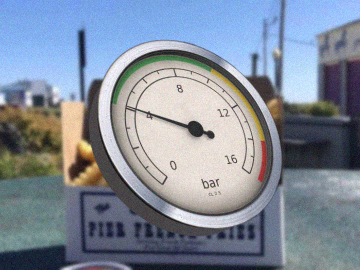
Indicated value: 4 bar
